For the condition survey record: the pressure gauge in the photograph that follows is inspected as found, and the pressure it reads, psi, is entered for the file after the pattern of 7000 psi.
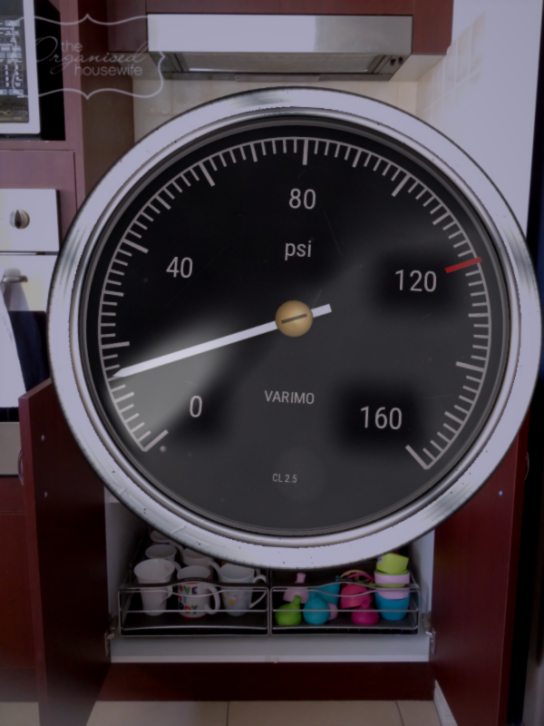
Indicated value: 14 psi
